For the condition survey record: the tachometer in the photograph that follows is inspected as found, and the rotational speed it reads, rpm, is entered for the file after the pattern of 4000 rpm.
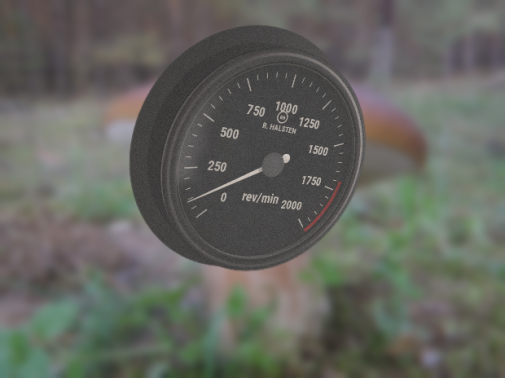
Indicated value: 100 rpm
